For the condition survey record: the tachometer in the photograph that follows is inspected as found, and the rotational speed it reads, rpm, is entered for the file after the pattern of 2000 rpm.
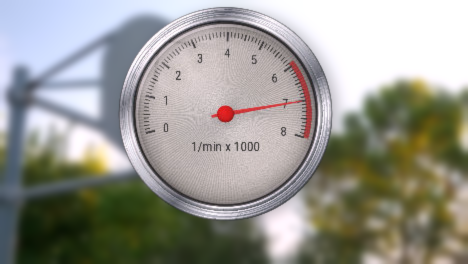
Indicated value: 7000 rpm
